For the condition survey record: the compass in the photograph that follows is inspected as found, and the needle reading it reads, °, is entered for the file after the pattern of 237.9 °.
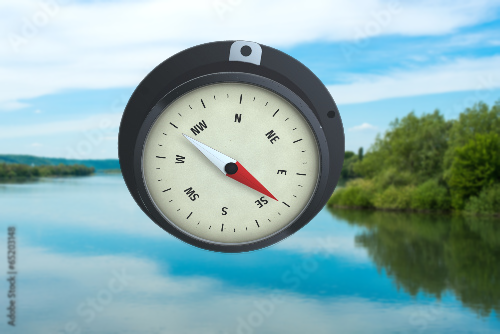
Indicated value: 120 °
